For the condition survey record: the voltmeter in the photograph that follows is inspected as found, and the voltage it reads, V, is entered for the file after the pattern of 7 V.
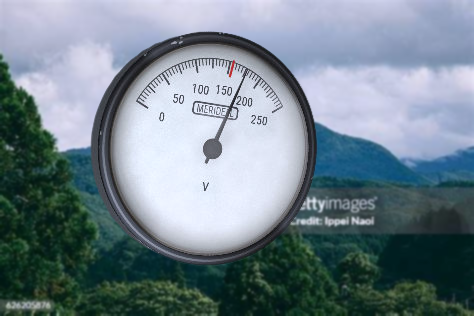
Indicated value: 175 V
